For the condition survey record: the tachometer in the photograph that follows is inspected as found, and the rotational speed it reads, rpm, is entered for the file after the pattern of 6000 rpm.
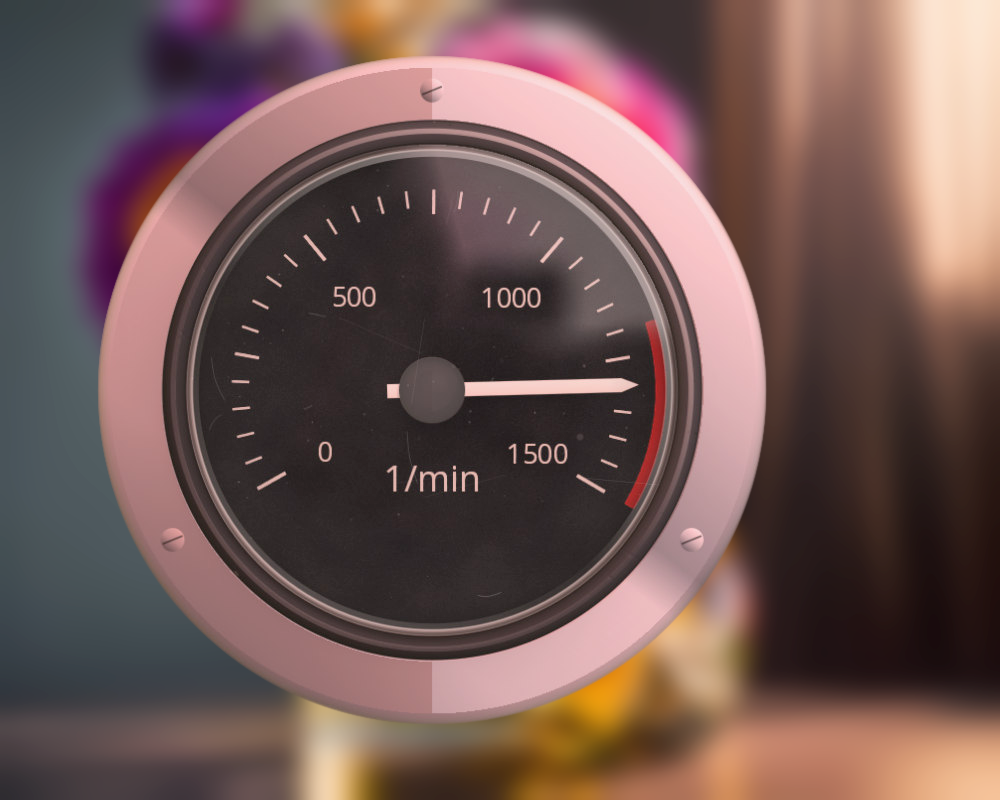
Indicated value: 1300 rpm
